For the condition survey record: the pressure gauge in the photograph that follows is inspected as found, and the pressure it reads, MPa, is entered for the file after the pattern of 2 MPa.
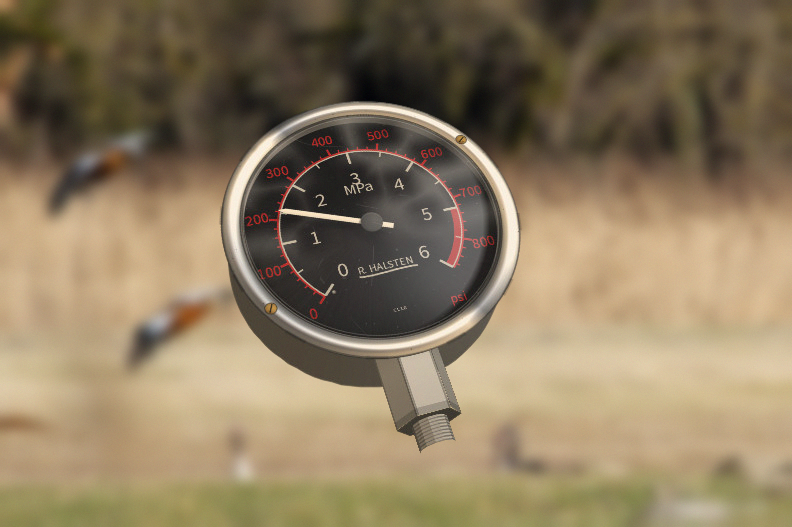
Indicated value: 1.5 MPa
